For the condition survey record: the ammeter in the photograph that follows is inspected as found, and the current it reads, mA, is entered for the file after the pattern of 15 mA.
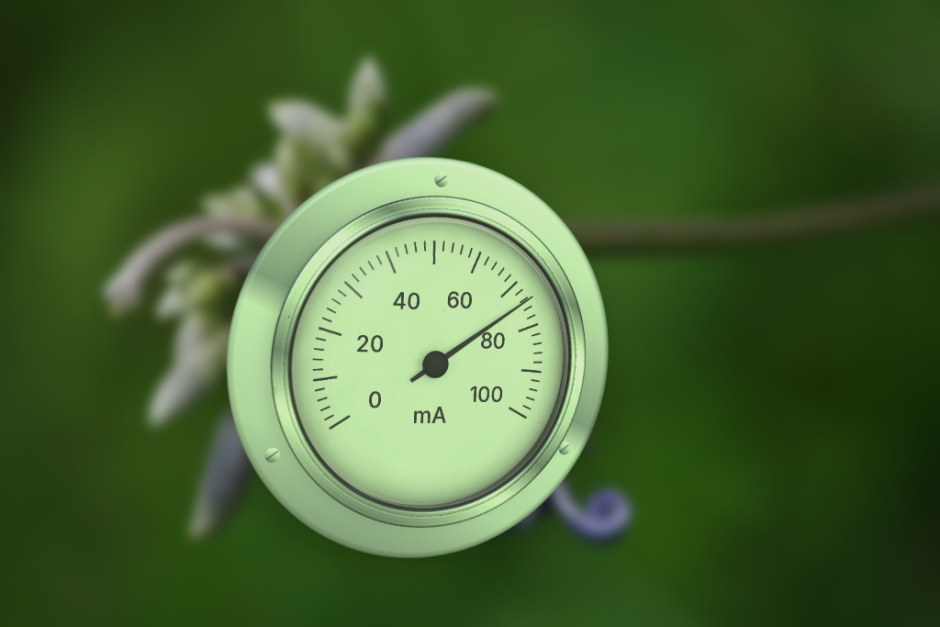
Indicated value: 74 mA
